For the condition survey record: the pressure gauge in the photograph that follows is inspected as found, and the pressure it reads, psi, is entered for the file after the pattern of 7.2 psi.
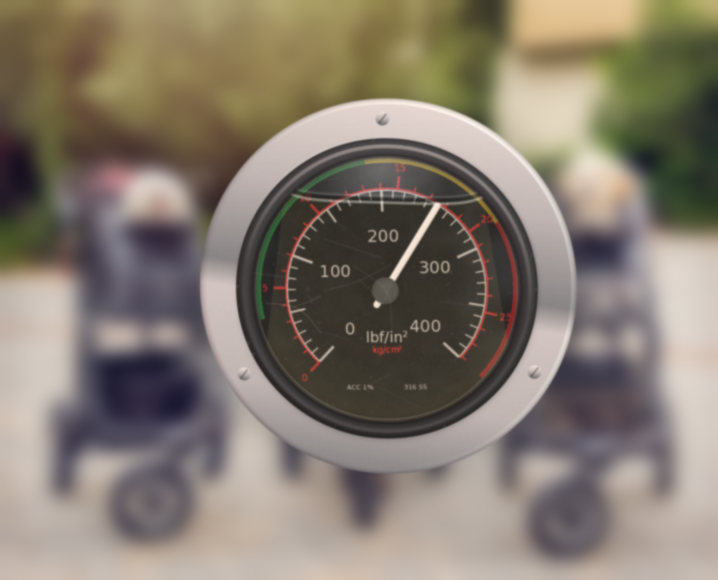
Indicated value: 250 psi
